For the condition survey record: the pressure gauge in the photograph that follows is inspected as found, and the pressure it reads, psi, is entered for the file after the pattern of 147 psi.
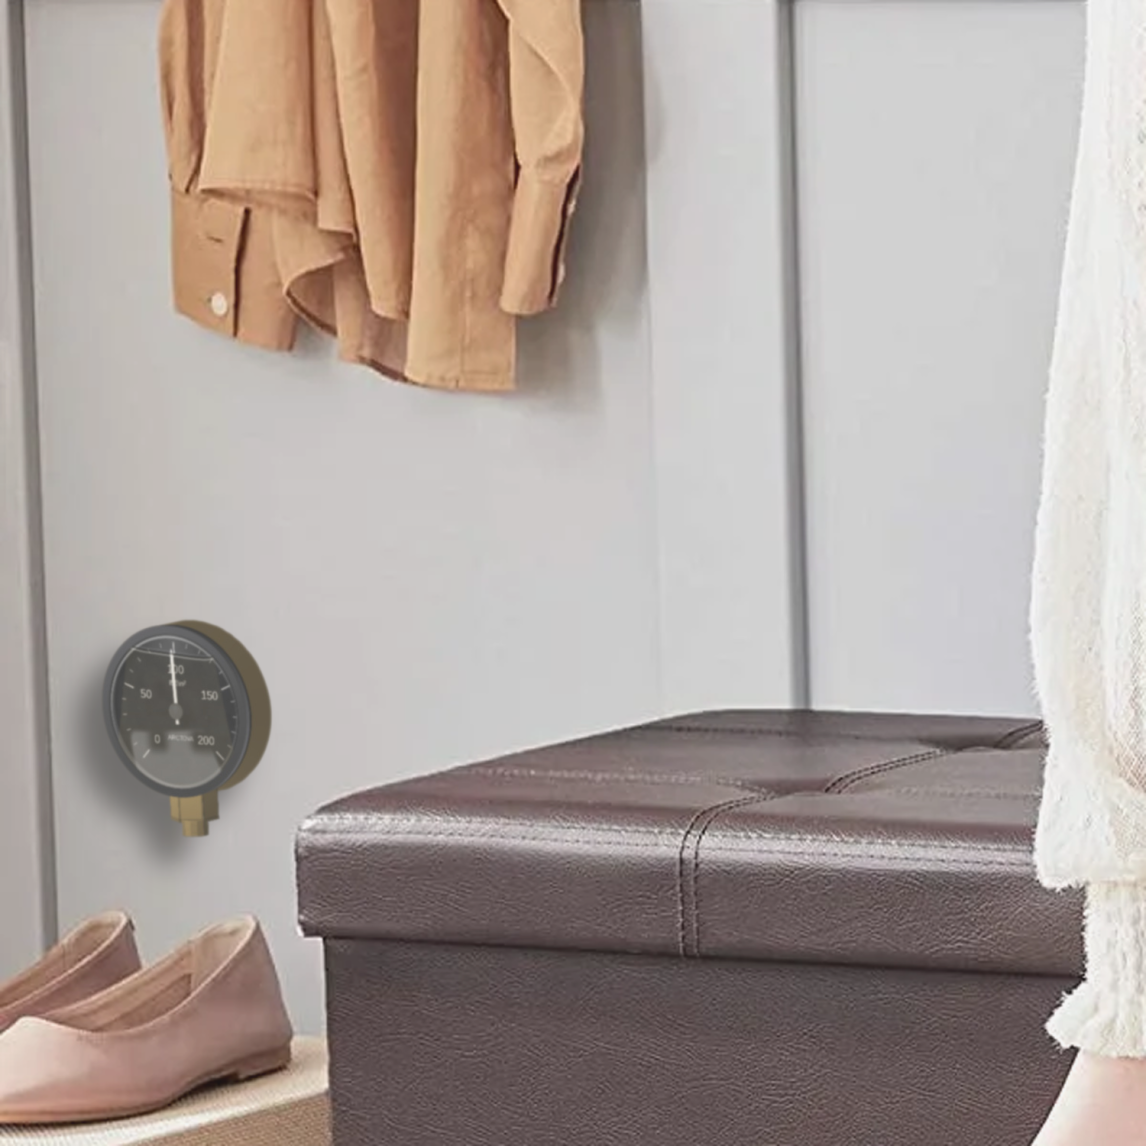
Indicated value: 100 psi
